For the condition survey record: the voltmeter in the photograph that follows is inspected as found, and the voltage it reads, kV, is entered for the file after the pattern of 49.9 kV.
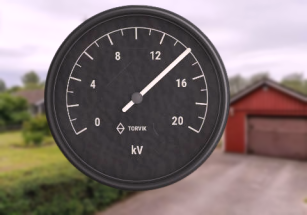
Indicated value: 14 kV
